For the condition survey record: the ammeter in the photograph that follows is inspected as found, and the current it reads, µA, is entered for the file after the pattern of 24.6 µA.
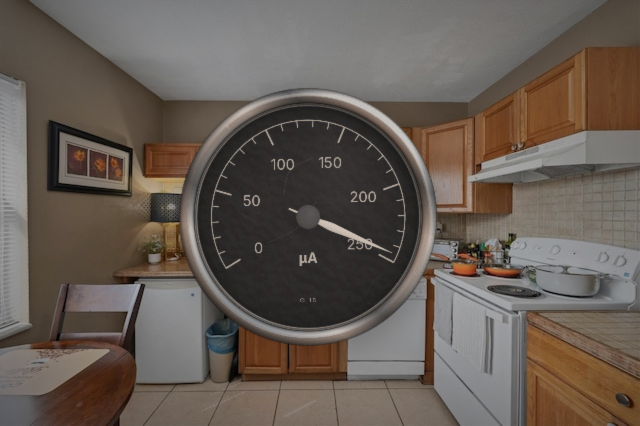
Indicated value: 245 µA
